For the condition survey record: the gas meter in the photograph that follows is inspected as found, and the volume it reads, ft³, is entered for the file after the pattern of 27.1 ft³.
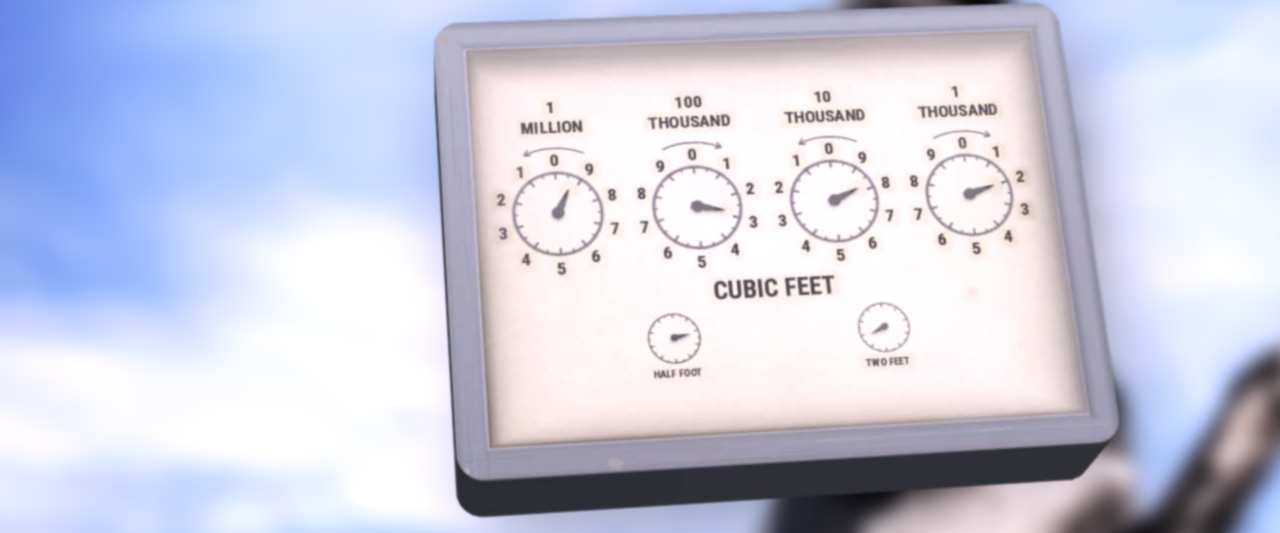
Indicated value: 928200 ft³
